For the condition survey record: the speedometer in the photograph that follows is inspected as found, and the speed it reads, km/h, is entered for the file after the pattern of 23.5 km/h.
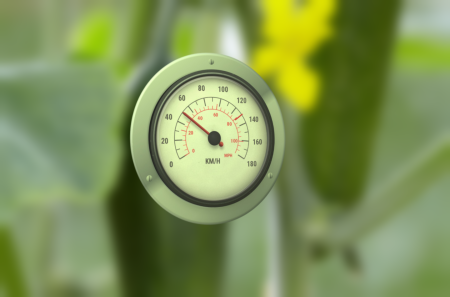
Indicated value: 50 km/h
